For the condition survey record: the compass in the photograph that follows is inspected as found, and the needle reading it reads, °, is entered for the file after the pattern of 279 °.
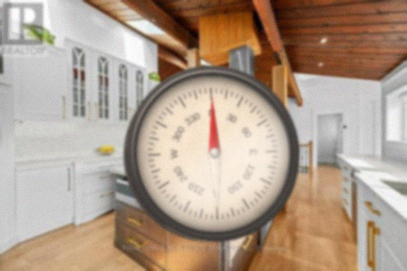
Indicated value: 0 °
